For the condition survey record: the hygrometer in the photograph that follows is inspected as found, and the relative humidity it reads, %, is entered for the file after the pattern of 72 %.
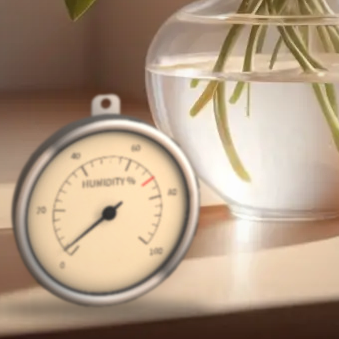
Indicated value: 4 %
